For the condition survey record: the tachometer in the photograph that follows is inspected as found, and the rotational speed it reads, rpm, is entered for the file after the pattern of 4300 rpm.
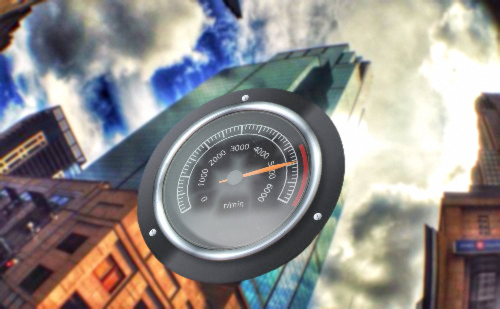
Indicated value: 5000 rpm
